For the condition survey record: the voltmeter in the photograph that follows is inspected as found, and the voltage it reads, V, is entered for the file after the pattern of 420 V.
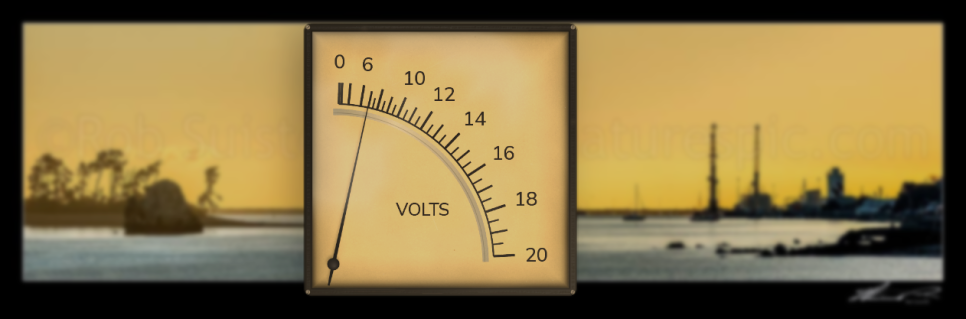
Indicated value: 7 V
